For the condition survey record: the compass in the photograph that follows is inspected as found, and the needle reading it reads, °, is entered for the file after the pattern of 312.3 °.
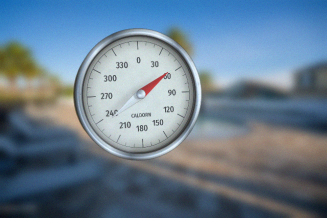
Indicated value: 55 °
